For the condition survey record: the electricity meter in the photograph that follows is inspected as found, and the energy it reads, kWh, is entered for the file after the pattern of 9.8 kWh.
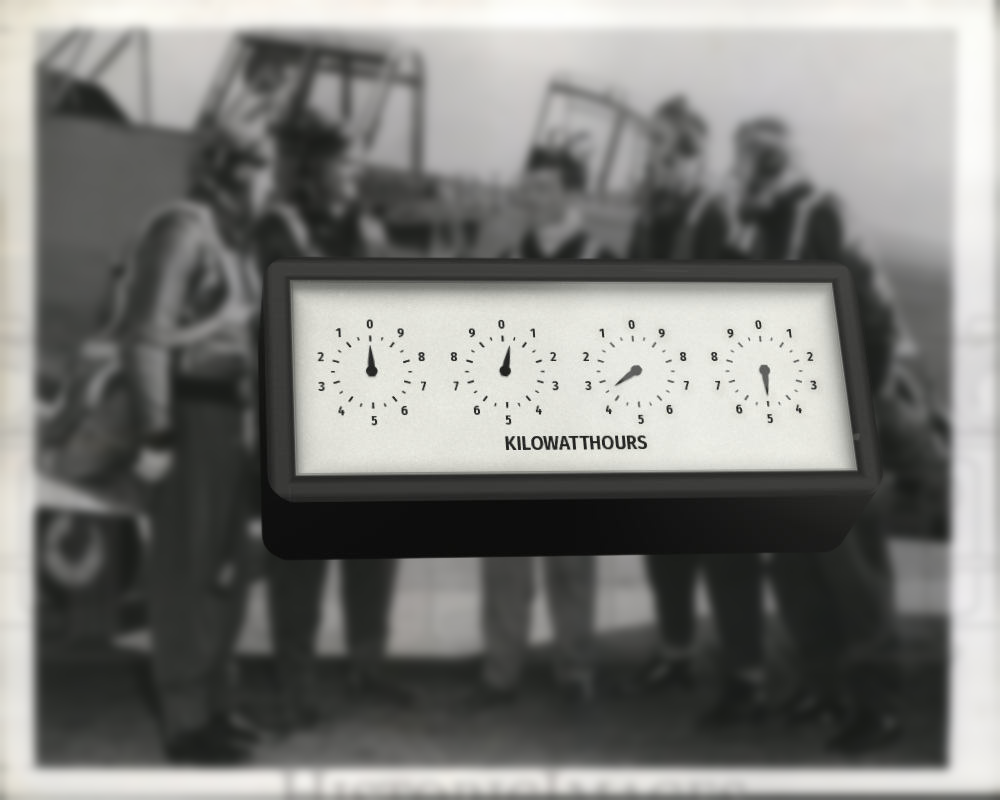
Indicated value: 35 kWh
